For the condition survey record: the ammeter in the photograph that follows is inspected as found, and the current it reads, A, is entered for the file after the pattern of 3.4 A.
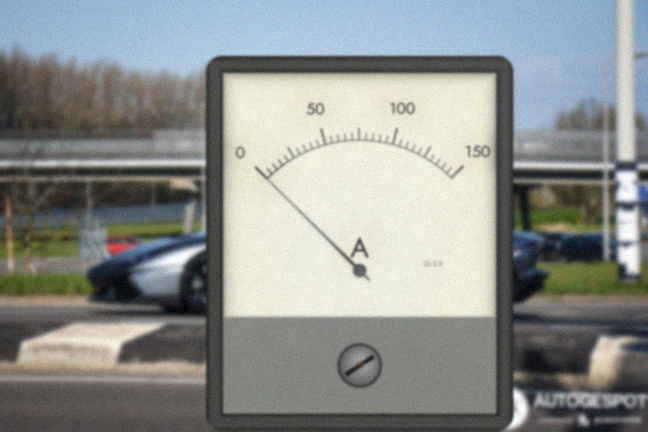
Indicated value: 0 A
